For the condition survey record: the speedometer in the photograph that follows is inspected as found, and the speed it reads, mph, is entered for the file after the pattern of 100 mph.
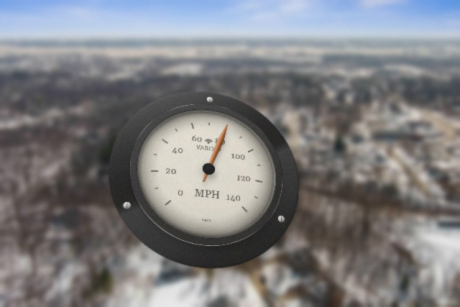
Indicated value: 80 mph
